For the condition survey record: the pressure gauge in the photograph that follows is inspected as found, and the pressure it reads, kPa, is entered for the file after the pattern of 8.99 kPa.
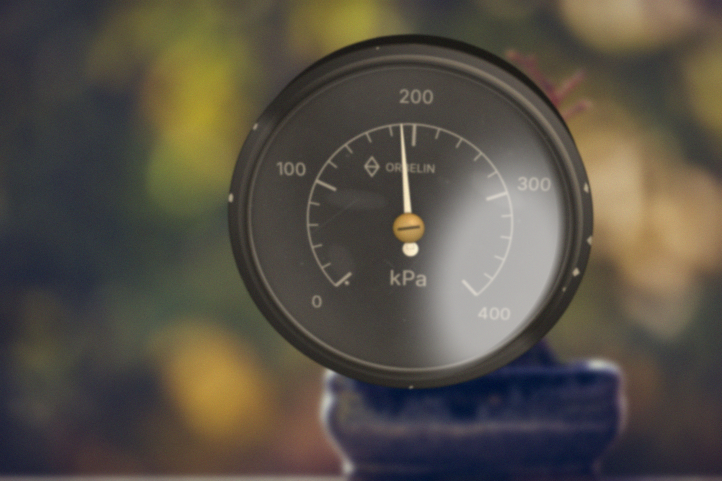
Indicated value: 190 kPa
